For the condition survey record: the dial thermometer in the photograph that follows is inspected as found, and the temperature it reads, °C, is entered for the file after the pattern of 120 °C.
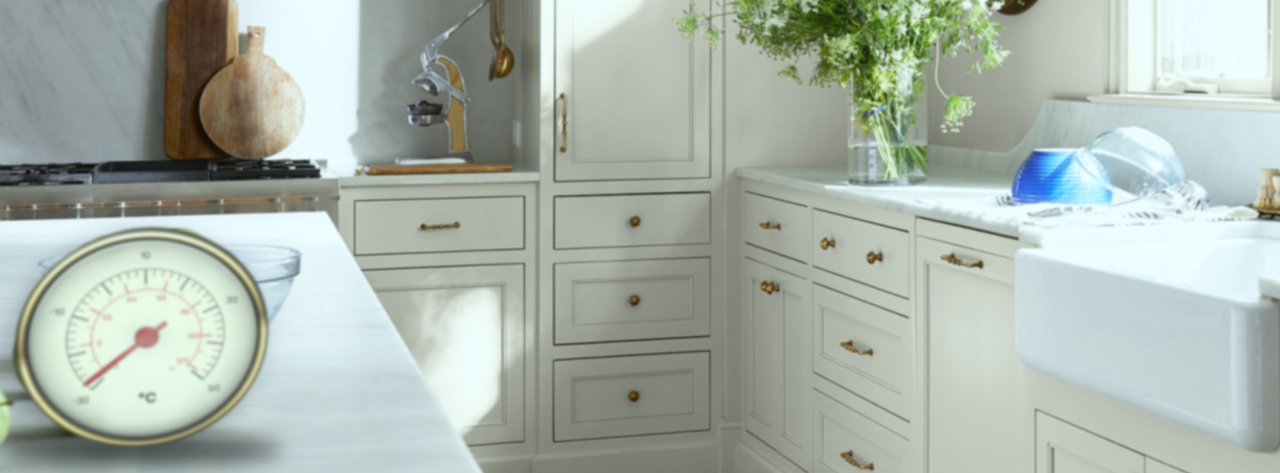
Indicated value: -28 °C
